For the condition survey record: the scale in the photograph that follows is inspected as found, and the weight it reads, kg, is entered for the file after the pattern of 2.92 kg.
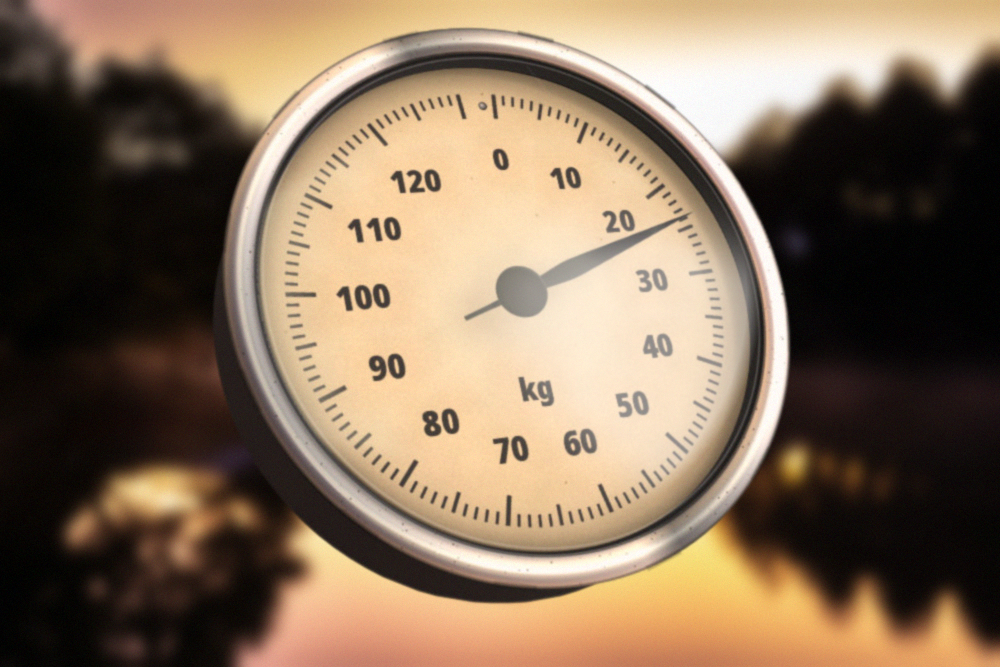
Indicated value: 24 kg
